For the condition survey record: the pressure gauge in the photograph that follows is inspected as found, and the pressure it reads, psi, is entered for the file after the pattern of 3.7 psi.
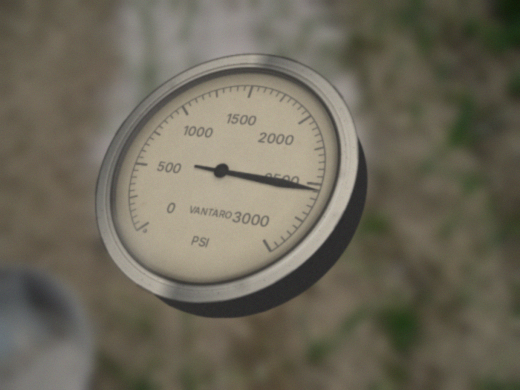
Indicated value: 2550 psi
